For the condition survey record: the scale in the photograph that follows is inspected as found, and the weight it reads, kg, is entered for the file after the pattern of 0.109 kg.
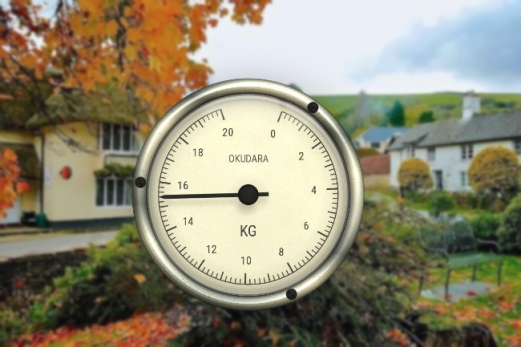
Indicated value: 15.4 kg
